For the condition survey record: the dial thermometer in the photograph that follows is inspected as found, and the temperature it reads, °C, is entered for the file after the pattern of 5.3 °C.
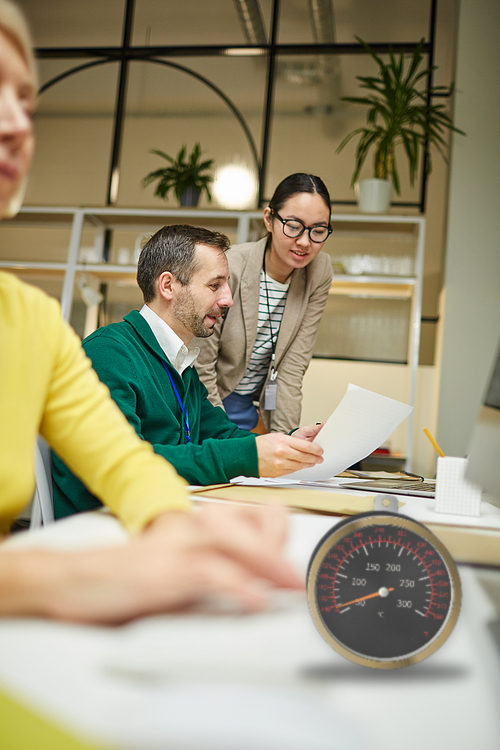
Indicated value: 60 °C
